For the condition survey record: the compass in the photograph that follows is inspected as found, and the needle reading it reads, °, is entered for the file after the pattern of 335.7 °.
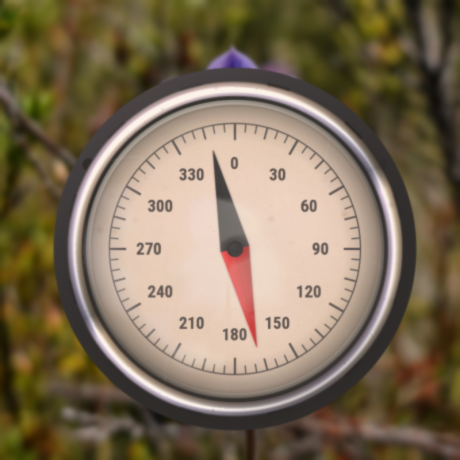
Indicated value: 167.5 °
